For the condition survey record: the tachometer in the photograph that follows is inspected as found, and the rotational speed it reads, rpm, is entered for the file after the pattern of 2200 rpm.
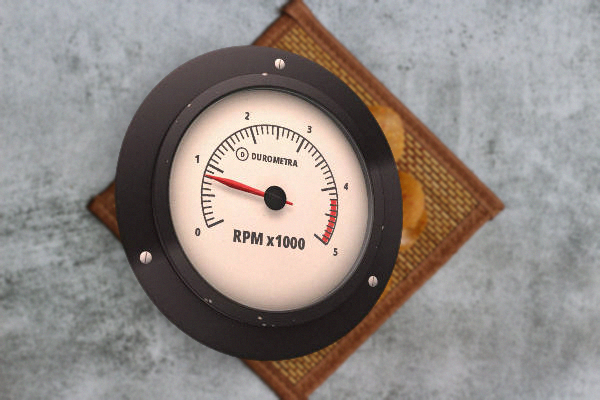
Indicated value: 800 rpm
